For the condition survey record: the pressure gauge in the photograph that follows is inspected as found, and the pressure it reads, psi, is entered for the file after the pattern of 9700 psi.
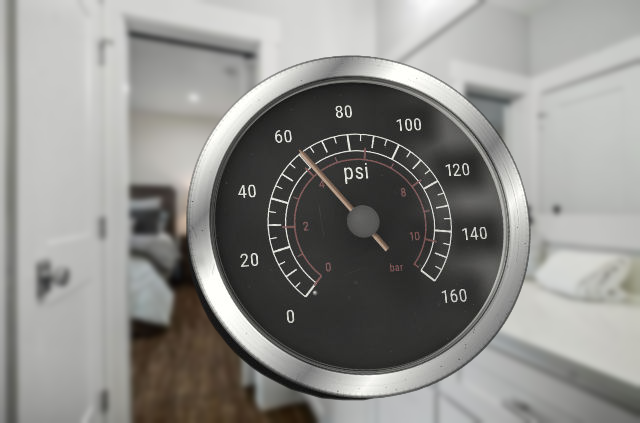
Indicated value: 60 psi
